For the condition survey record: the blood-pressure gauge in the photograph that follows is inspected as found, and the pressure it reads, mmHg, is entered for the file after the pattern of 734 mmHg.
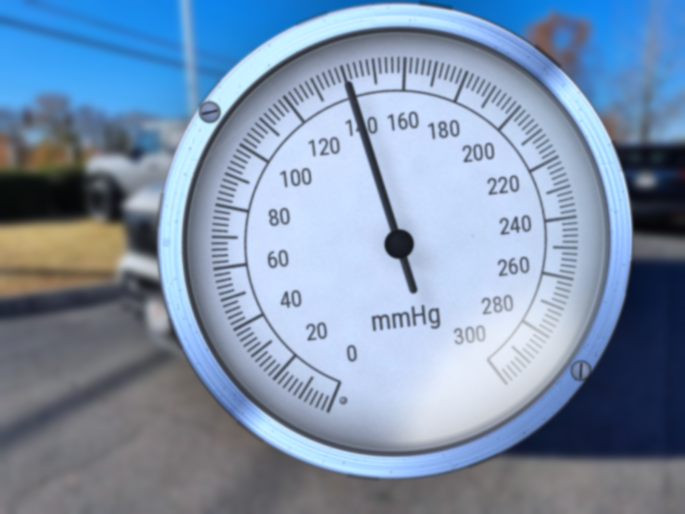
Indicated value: 140 mmHg
